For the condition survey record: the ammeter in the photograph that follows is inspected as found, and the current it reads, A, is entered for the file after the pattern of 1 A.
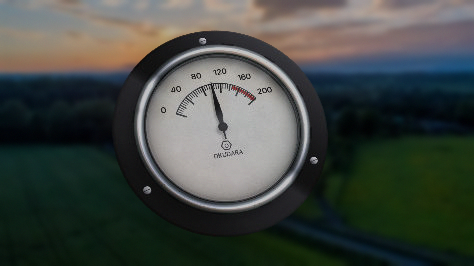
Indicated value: 100 A
